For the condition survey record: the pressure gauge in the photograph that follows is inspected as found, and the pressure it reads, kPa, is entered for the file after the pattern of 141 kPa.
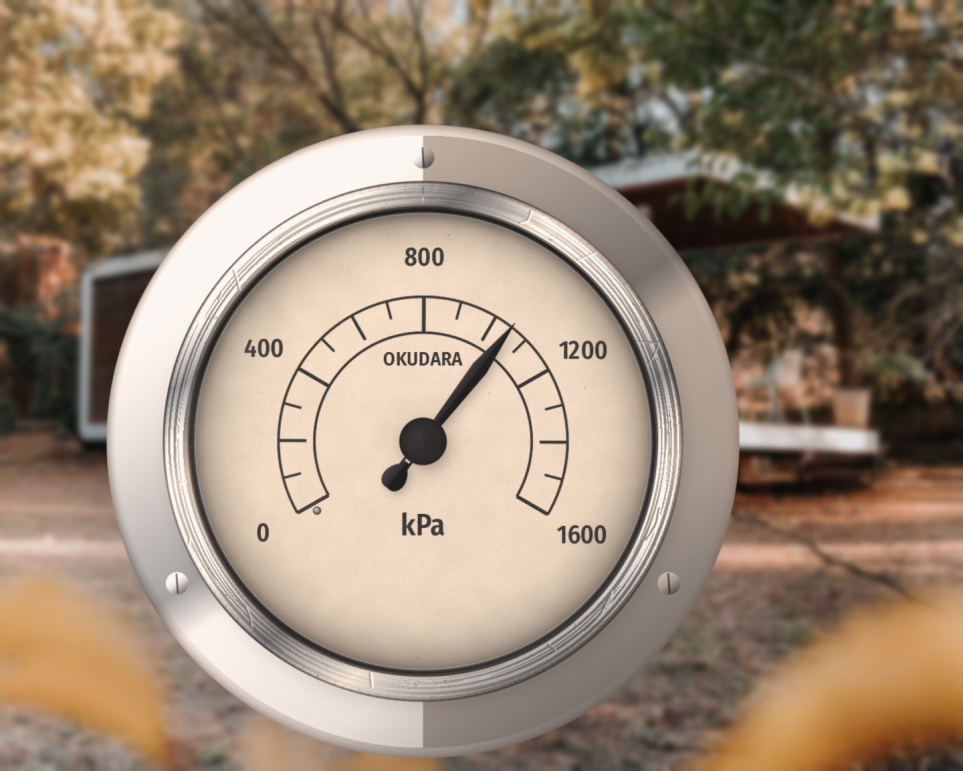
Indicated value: 1050 kPa
